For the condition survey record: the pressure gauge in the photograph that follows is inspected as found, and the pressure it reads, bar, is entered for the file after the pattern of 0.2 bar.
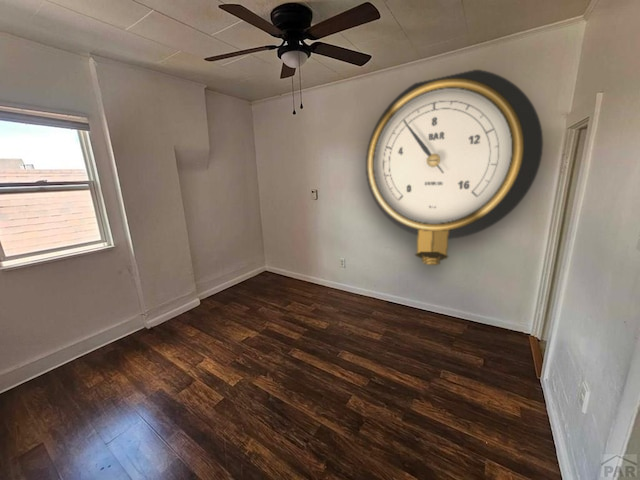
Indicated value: 6 bar
